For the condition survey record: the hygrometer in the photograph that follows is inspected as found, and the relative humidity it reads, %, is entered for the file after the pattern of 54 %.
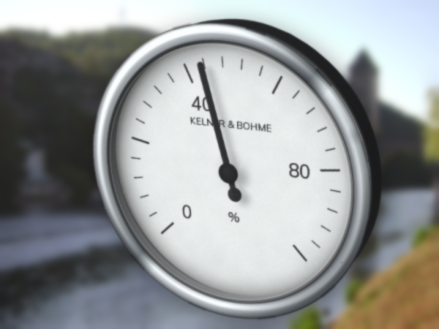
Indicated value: 44 %
